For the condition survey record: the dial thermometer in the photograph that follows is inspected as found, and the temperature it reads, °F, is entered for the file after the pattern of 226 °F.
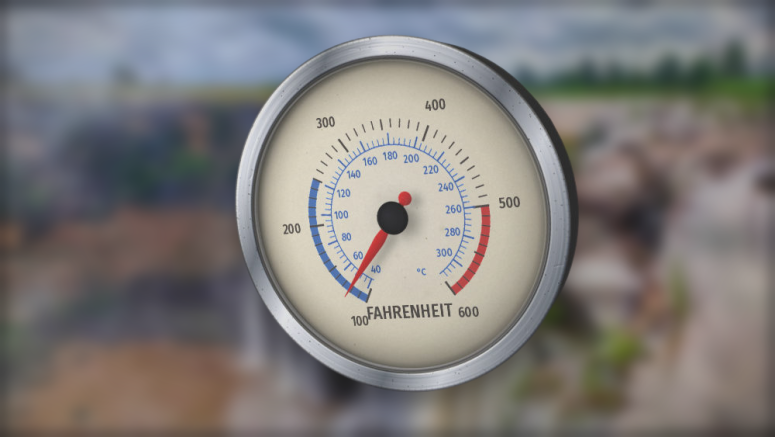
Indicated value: 120 °F
